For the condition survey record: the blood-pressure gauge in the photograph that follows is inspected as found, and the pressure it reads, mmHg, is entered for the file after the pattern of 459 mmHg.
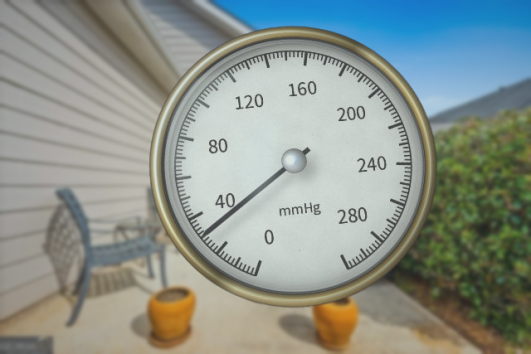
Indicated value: 30 mmHg
